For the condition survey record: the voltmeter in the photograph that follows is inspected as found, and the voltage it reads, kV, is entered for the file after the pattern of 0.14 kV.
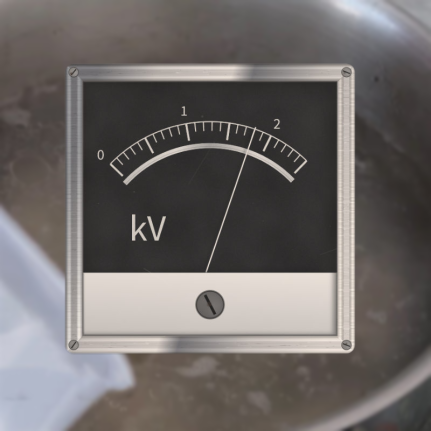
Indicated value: 1.8 kV
